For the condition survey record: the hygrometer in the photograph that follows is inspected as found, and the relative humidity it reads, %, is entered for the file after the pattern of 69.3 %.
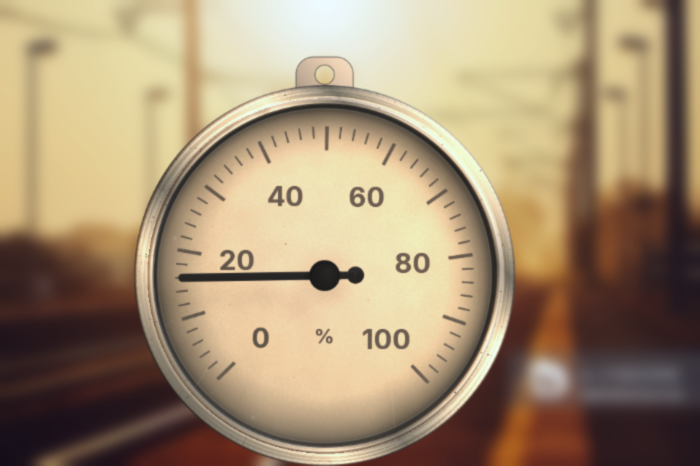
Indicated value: 16 %
